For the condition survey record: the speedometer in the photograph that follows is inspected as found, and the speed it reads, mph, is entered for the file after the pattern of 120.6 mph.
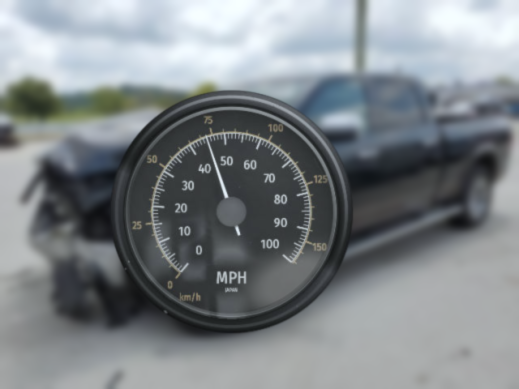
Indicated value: 45 mph
